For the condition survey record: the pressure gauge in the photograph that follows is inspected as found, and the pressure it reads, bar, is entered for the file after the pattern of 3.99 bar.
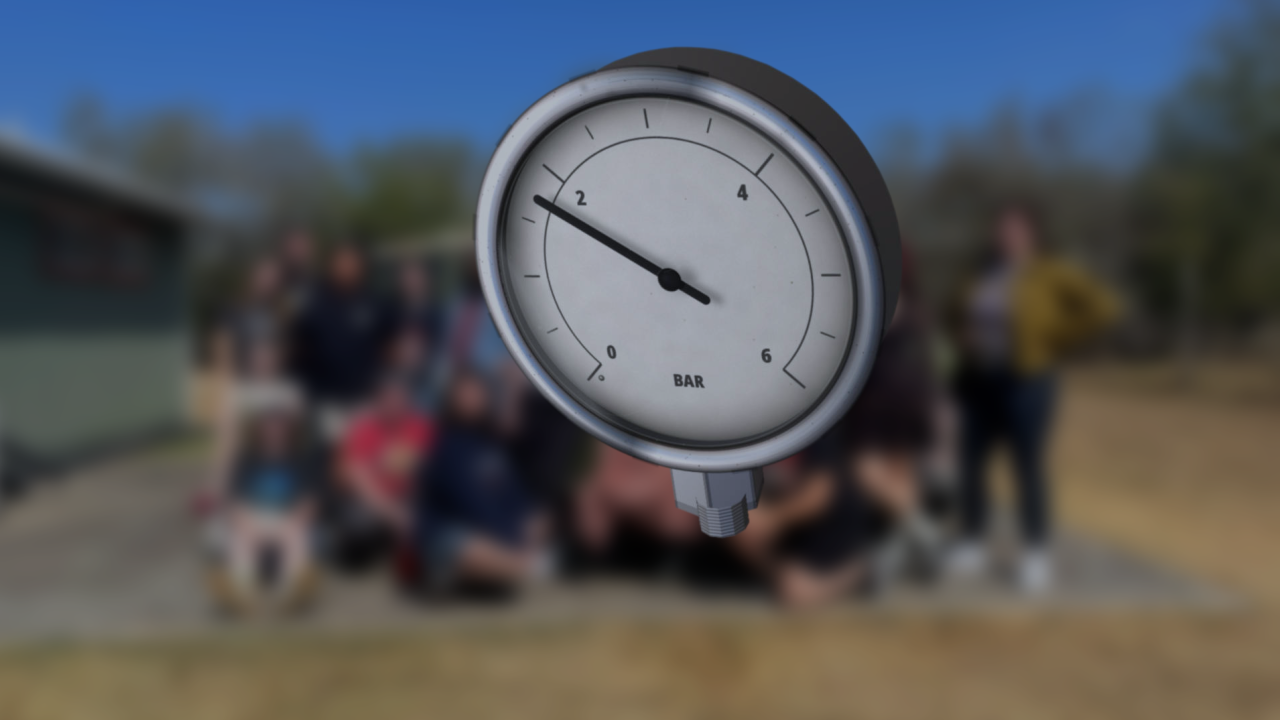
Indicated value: 1.75 bar
